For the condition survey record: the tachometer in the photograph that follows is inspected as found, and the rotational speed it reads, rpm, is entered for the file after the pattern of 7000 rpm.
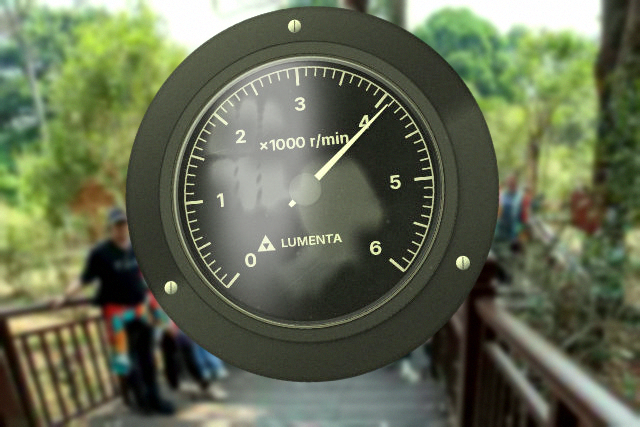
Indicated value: 4100 rpm
